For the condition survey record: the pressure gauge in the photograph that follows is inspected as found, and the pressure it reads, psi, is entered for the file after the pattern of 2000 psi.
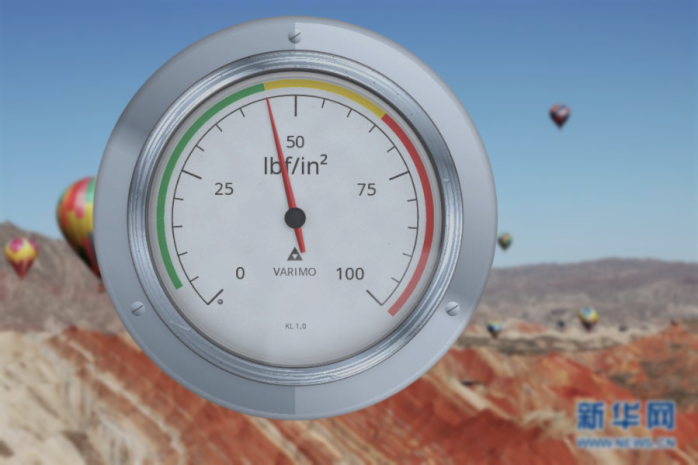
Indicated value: 45 psi
